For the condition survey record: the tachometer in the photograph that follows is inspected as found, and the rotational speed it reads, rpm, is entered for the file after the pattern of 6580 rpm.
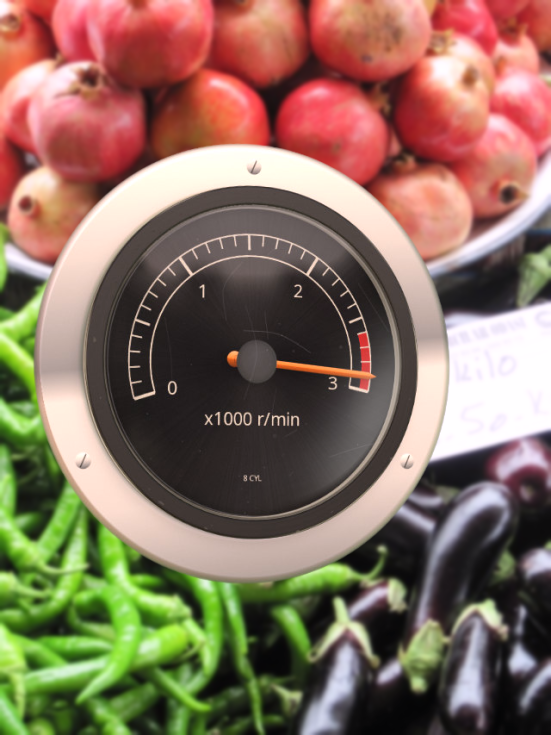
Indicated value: 2900 rpm
